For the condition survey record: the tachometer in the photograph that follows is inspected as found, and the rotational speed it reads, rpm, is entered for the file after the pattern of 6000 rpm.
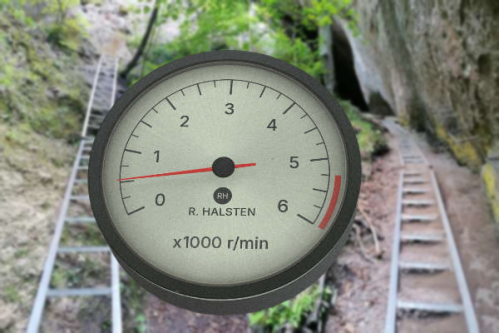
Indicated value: 500 rpm
